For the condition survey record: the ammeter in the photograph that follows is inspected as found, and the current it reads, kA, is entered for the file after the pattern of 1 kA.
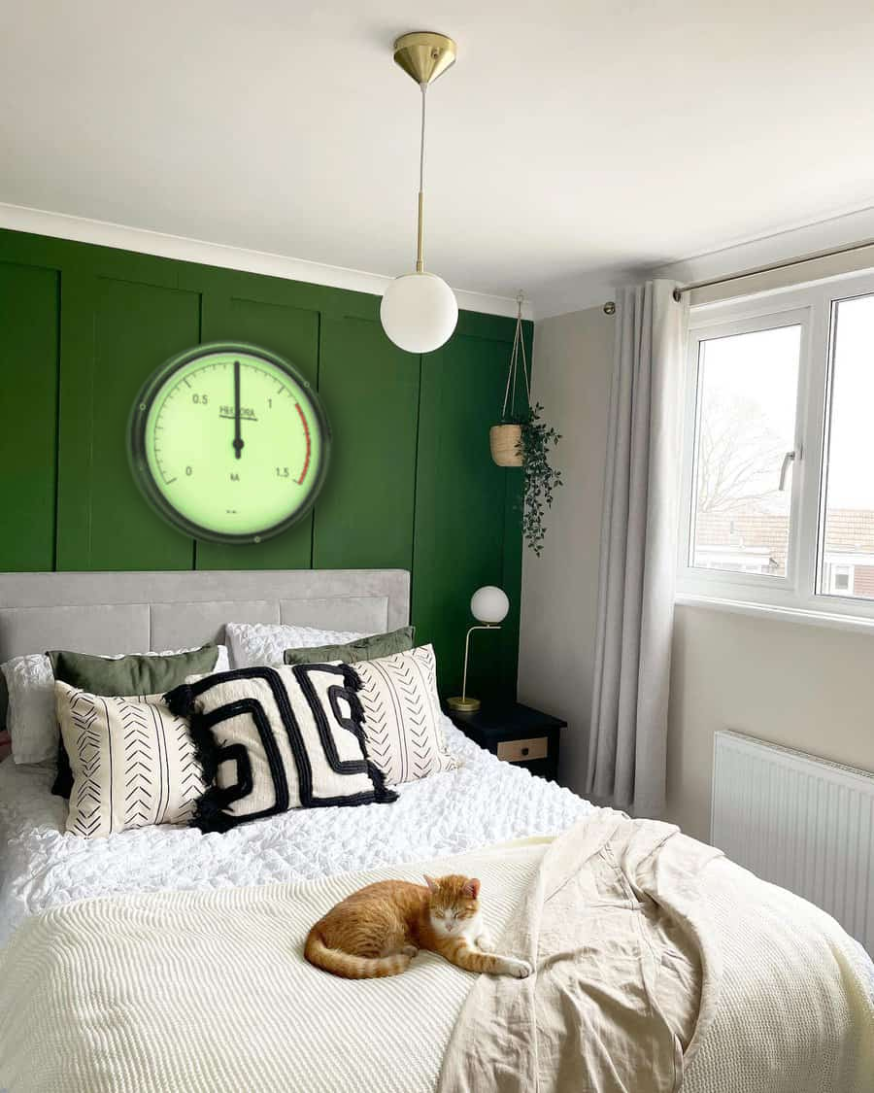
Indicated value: 0.75 kA
